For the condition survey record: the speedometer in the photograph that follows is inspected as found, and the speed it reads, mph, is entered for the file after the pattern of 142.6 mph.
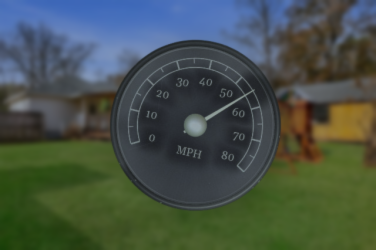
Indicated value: 55 mph
